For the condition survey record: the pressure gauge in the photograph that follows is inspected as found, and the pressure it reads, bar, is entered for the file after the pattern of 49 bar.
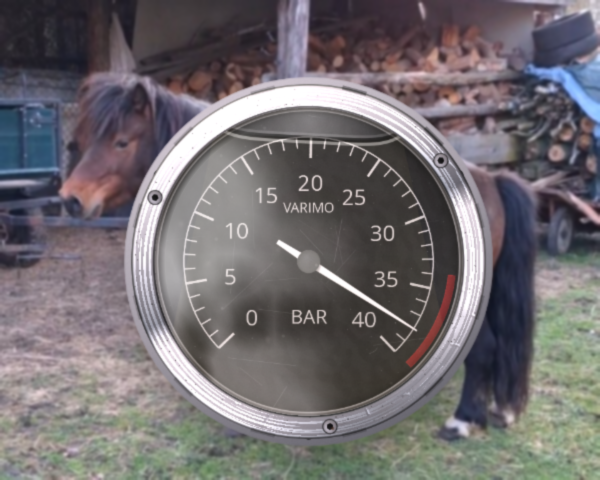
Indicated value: 38 bar
